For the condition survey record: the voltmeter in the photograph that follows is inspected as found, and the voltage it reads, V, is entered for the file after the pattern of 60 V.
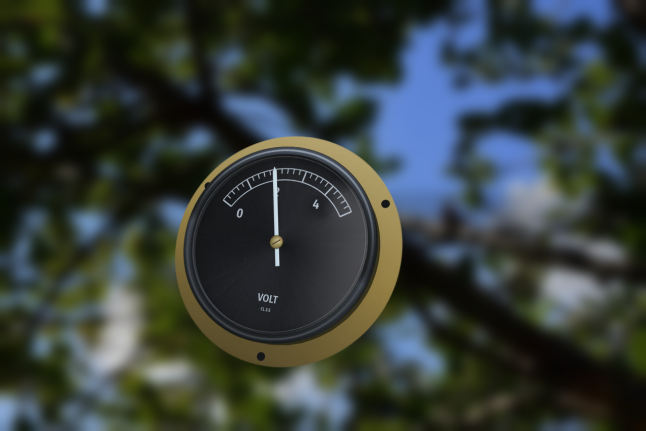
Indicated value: 2 V
